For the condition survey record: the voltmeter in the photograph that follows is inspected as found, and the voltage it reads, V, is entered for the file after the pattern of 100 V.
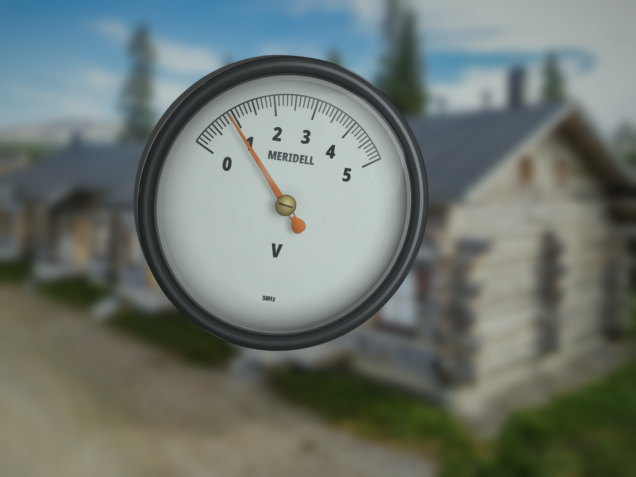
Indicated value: 0.9 V
